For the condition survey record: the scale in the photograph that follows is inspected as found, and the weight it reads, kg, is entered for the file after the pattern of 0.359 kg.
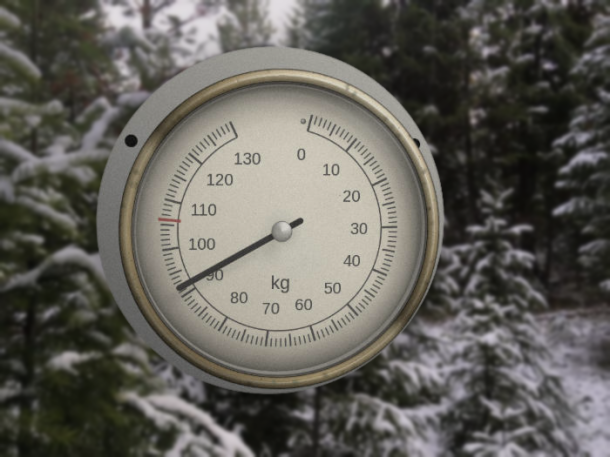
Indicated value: 92 kg
